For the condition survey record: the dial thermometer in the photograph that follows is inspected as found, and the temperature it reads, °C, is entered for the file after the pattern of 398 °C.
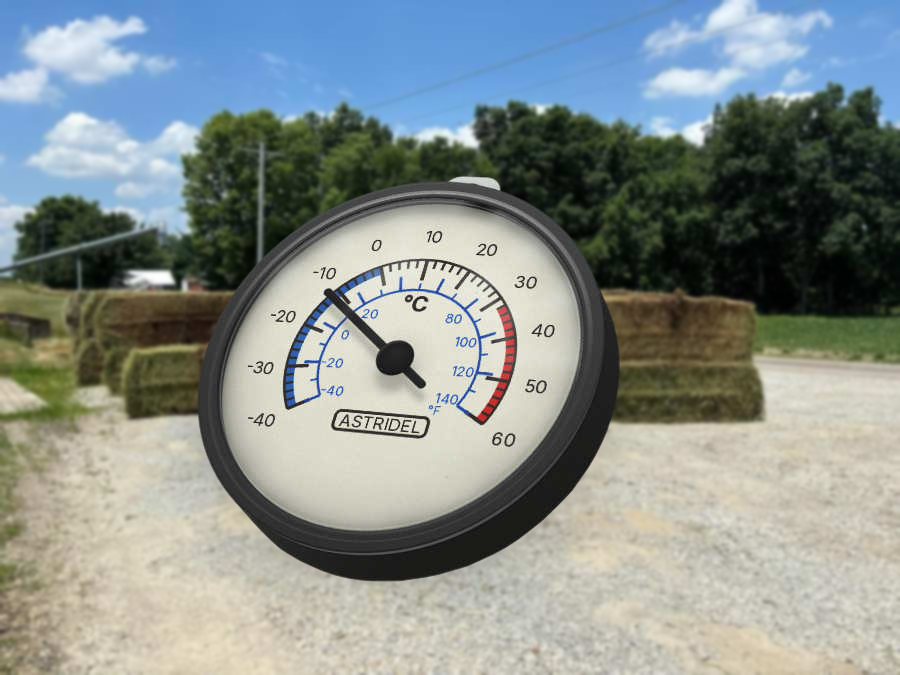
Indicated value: -12 °C
